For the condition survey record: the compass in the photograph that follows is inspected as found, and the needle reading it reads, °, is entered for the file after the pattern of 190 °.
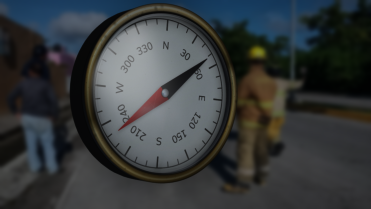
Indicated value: 230 °
